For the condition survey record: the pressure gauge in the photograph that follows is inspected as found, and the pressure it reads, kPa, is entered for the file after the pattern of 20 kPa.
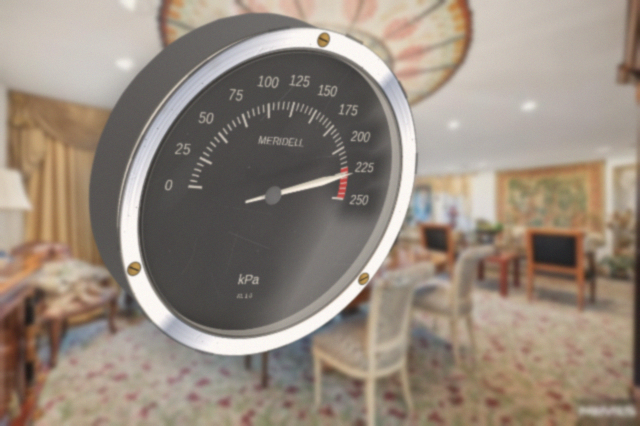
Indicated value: 225 kPa
